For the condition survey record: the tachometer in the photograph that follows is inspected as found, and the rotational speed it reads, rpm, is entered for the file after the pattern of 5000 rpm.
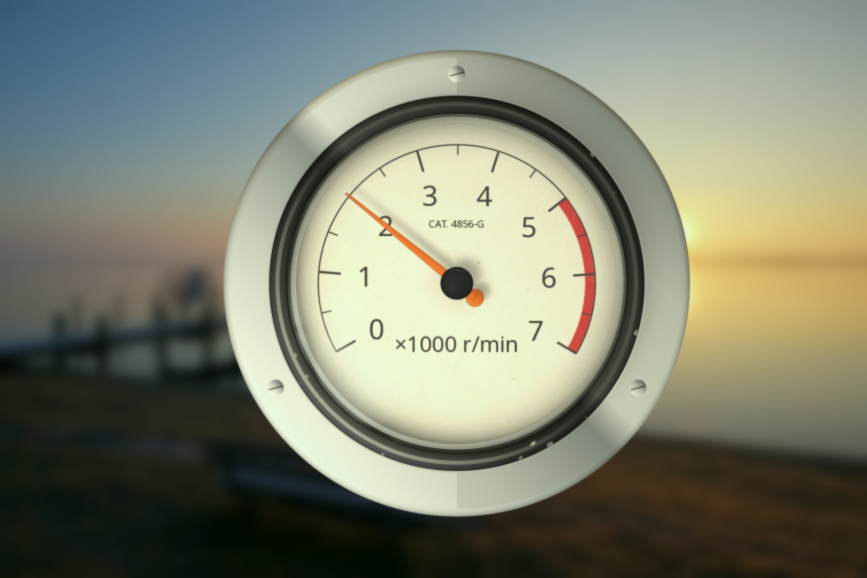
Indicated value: 2000 rpm
